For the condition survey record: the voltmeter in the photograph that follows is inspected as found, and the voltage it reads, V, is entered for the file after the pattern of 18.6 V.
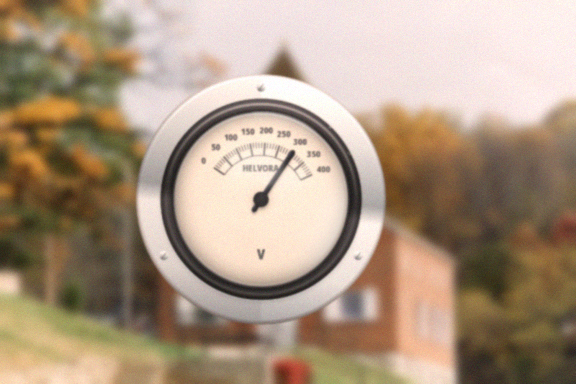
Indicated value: 300 V
